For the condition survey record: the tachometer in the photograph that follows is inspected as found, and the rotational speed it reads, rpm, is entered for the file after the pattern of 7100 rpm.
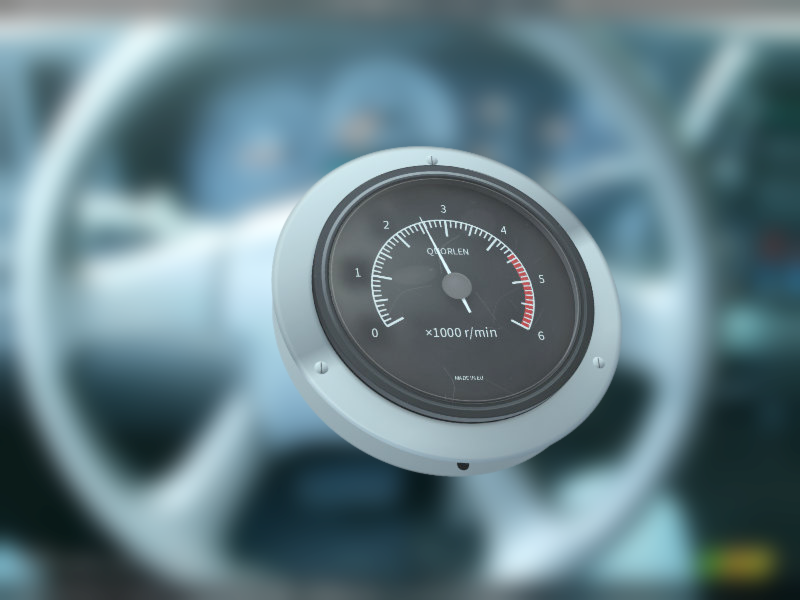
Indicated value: 2500 rpm
